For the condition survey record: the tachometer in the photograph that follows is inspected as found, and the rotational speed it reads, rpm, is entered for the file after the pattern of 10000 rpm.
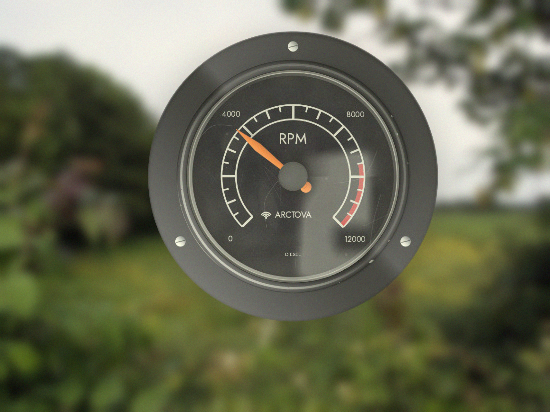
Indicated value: 3750 rpm
